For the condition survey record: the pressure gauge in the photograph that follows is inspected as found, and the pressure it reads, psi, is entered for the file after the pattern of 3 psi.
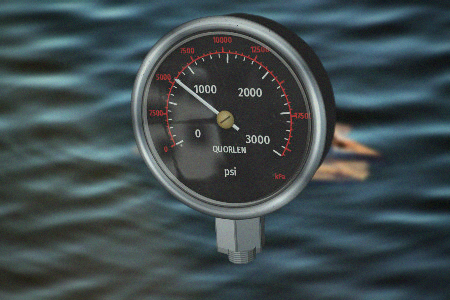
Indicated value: 800 psi
